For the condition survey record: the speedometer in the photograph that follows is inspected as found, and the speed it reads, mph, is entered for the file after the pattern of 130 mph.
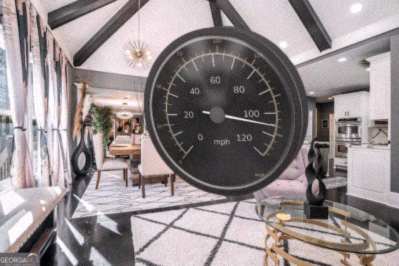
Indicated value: 105 mph
